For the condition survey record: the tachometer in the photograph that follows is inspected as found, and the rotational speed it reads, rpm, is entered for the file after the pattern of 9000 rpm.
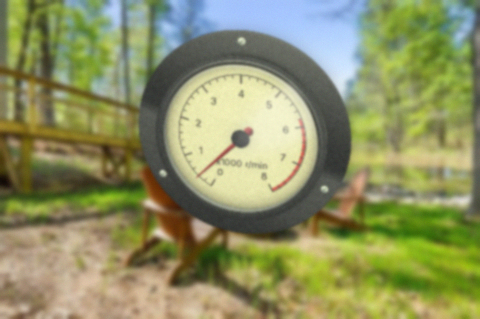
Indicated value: 400 rpm
